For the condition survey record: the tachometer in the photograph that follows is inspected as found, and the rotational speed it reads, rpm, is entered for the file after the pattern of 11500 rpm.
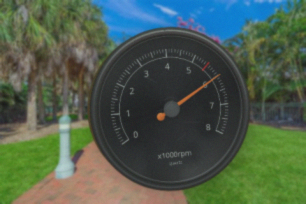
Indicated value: 6000 rpm
